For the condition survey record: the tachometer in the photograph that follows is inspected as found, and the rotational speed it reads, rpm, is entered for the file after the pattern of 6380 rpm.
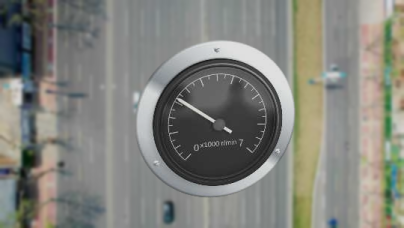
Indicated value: 2125 rpm
